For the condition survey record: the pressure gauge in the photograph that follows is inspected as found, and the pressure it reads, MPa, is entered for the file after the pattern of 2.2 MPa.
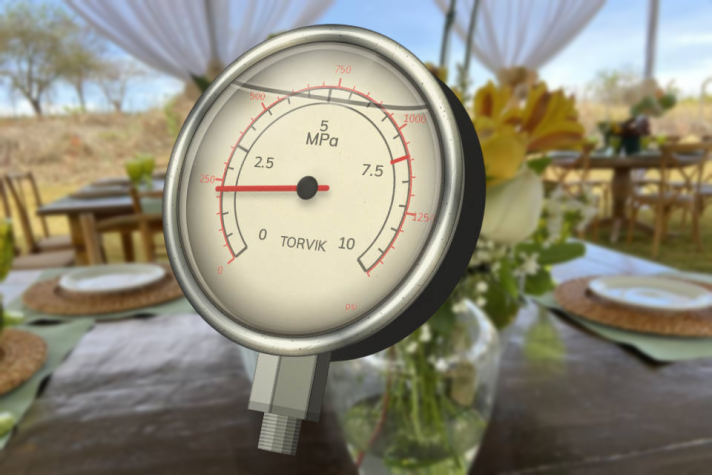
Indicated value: 1.5 MPa
